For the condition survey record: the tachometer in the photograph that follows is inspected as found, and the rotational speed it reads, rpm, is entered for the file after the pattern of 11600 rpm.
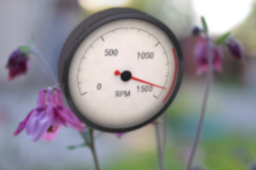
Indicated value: 1400 rpm
